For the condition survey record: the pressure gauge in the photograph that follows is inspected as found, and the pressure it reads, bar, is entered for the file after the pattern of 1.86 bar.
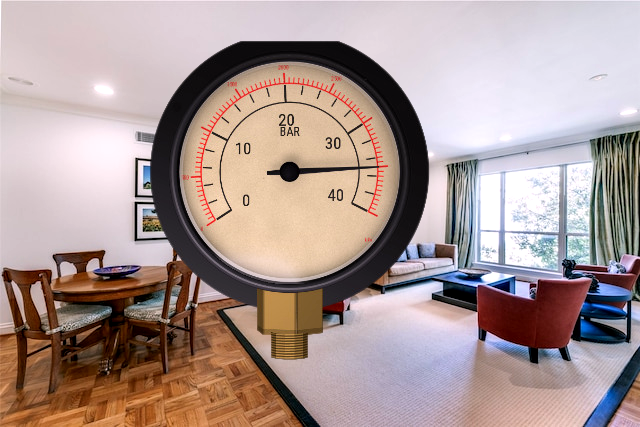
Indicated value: 35 bar
